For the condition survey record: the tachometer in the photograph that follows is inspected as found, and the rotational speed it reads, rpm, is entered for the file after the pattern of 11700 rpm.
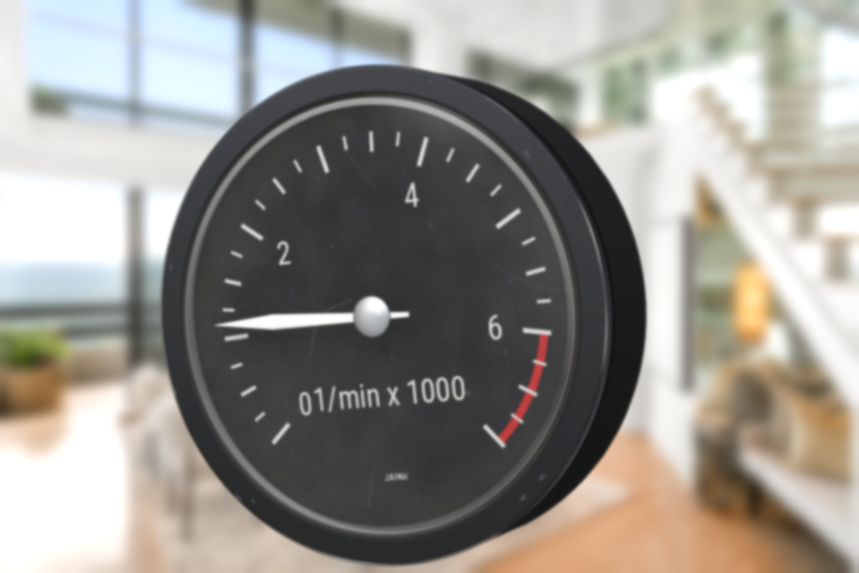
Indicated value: 1125 rpm
